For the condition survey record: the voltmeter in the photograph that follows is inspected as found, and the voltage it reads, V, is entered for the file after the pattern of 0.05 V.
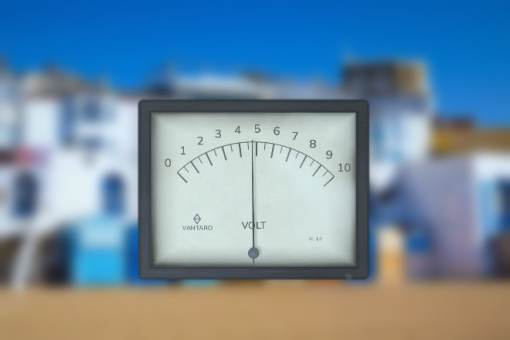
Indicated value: 4.75 V
